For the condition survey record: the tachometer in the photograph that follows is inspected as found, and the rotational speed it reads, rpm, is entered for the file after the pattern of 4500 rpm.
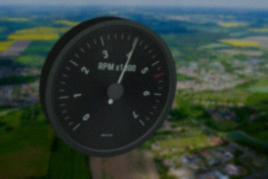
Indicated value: 4000 rpm
